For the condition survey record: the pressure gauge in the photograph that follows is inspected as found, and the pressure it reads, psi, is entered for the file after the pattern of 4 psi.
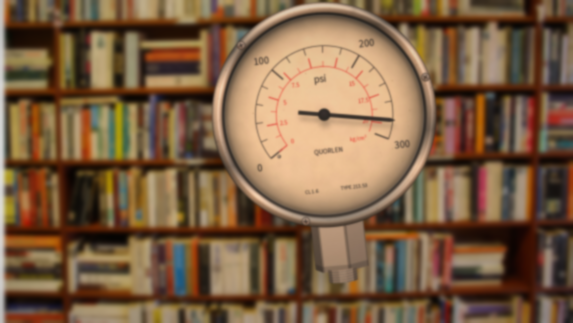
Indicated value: 280 psi
